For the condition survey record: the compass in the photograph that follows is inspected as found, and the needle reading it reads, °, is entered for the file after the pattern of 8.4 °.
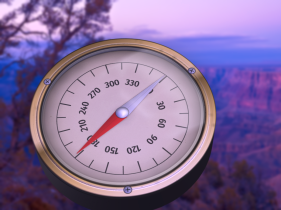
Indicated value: 180 °
